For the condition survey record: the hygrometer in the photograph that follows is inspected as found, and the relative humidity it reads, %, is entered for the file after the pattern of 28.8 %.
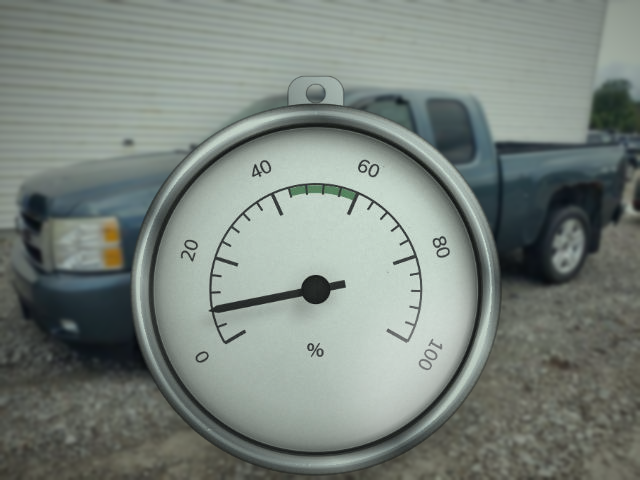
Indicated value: 8 %
